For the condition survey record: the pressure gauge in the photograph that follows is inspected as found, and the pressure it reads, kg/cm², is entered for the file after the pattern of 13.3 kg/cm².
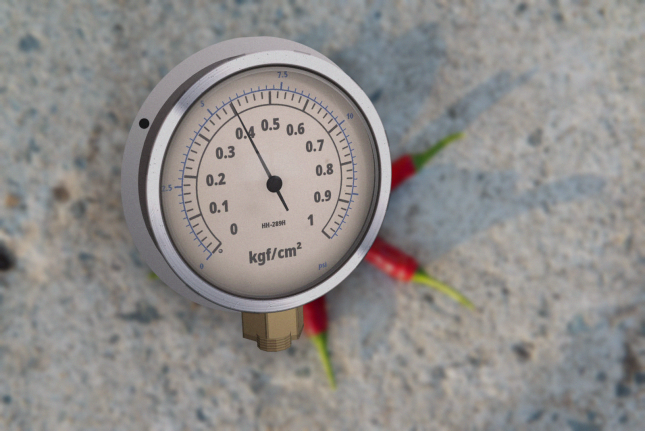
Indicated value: 0.4 kg/cm²
